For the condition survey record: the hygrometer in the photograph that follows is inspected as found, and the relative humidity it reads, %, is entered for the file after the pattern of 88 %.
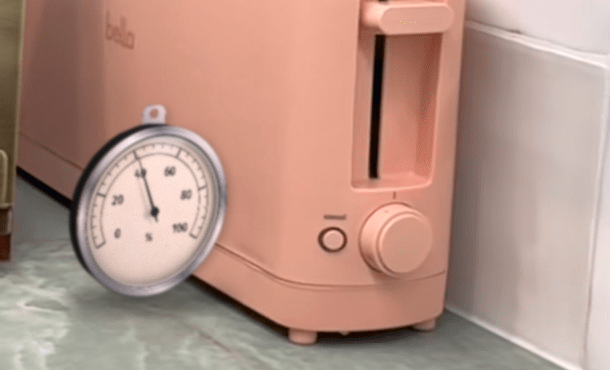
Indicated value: 40 %
